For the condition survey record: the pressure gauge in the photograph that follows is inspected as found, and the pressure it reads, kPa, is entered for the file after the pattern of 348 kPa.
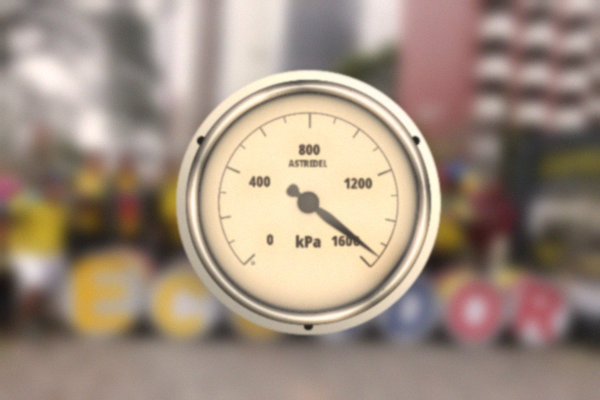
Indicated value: 1550 kPa
